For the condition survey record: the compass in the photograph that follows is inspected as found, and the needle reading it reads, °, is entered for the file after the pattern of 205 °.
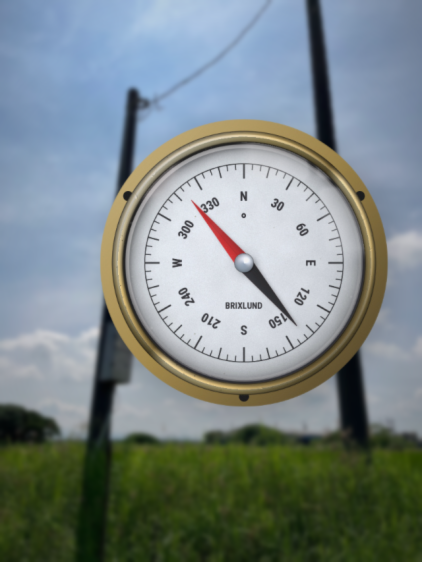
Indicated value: 320 °
